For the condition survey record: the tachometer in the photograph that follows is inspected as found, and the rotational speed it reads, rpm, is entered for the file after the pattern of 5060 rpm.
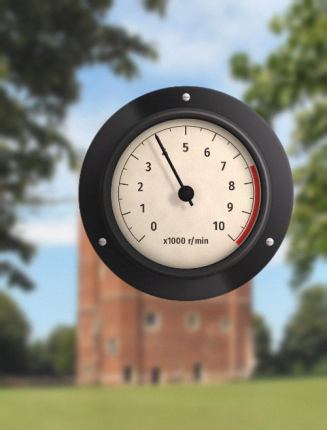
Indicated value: 4000 rpm
